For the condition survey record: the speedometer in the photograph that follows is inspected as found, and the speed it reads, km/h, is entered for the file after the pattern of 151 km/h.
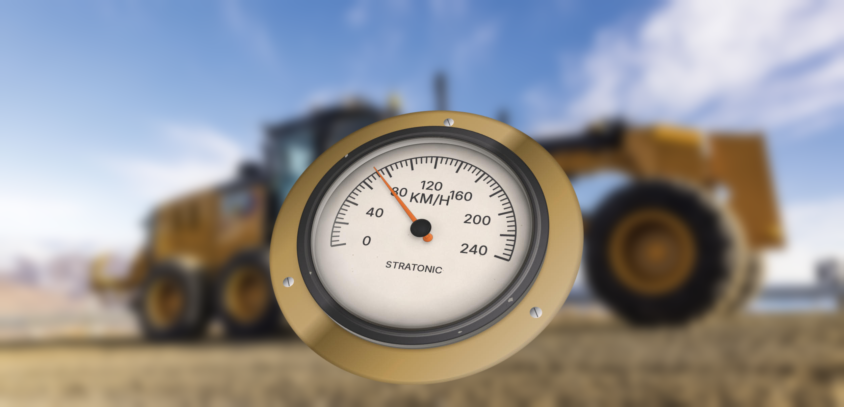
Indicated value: 72 km/h
